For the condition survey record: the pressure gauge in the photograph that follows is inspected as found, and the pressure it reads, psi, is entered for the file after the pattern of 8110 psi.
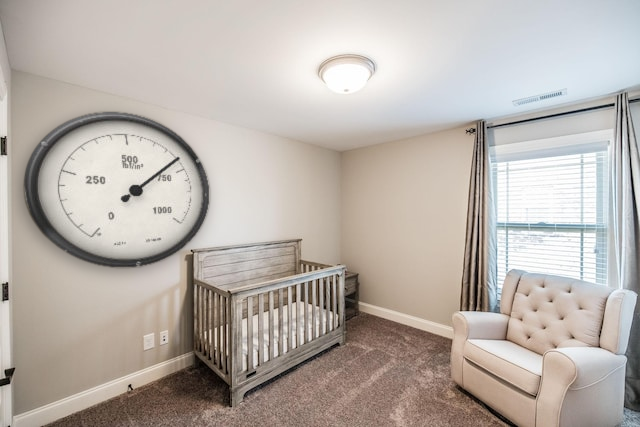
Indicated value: 700 psi
